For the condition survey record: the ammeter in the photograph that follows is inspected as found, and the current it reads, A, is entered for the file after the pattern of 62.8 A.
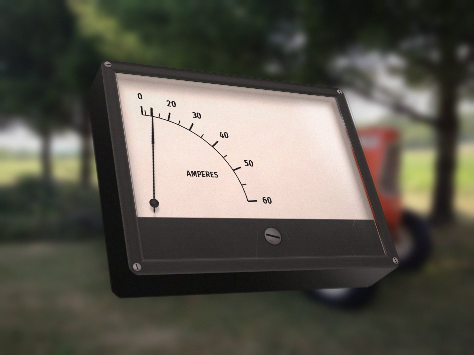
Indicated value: 10 A
